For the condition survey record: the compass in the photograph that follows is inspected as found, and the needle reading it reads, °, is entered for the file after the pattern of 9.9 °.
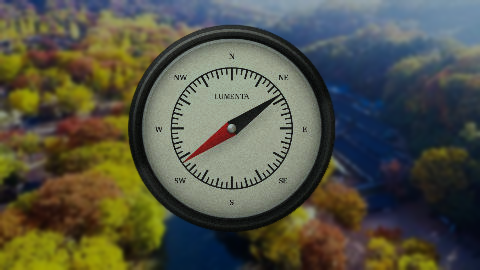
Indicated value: 235 °
